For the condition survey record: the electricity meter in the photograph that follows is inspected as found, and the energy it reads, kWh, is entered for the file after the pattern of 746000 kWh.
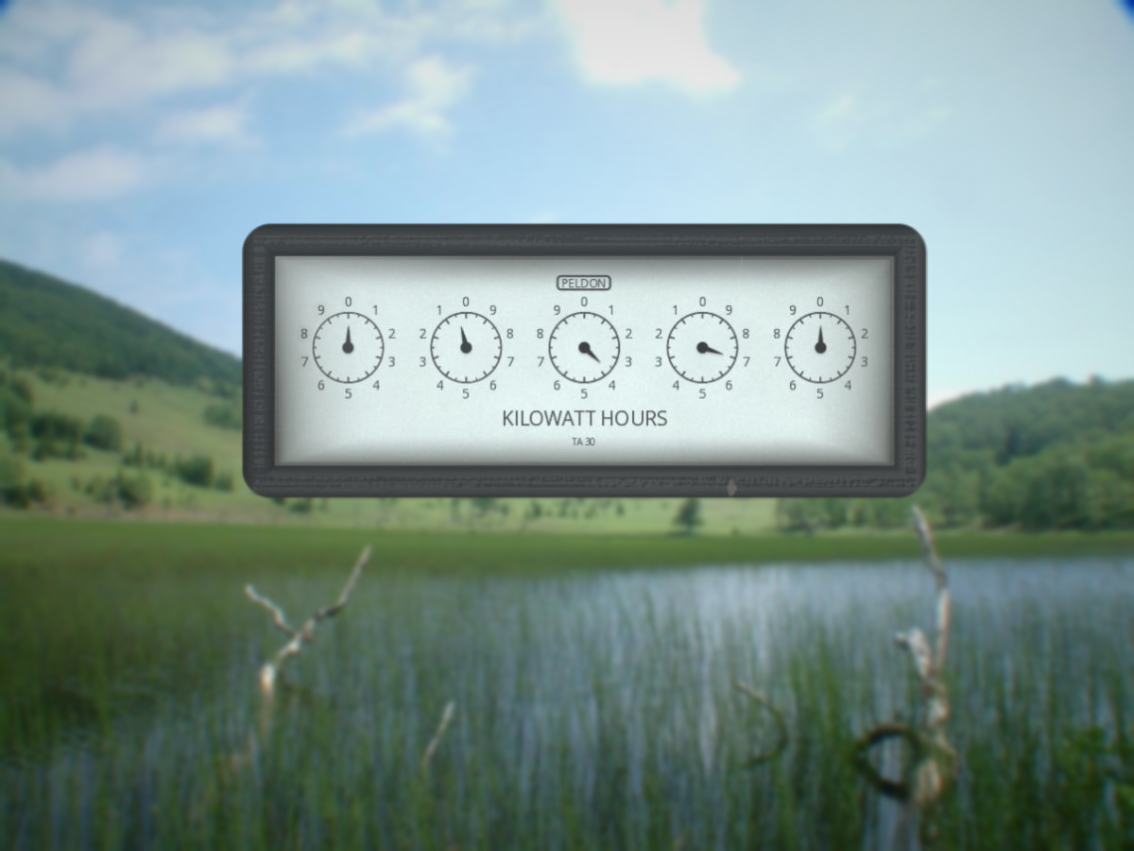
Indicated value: 370 kWh
